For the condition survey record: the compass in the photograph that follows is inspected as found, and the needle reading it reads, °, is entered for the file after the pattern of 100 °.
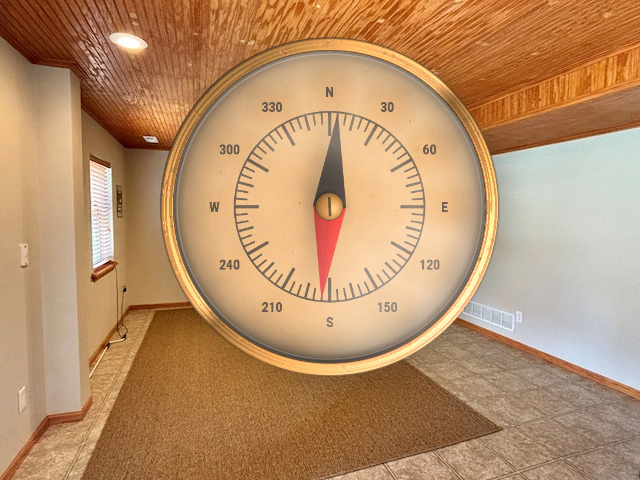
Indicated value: 185 °
